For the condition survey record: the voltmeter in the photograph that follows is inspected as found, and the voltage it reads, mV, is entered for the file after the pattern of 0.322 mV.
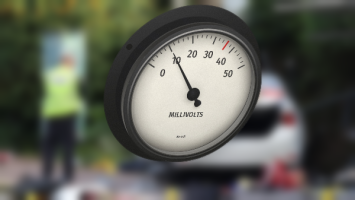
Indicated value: 10 mV
